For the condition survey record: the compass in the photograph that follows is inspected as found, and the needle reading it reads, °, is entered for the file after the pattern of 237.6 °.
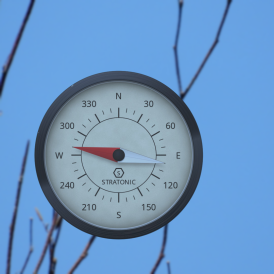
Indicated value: 280 °
